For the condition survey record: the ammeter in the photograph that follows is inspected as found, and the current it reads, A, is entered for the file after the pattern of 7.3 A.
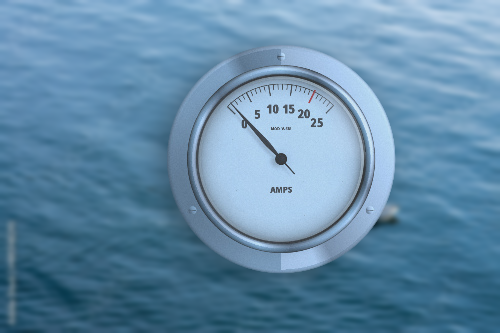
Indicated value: 1 A
